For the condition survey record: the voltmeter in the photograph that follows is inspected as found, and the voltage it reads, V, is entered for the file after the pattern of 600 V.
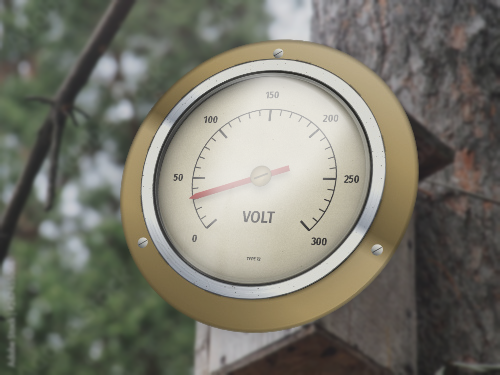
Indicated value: 30 V
